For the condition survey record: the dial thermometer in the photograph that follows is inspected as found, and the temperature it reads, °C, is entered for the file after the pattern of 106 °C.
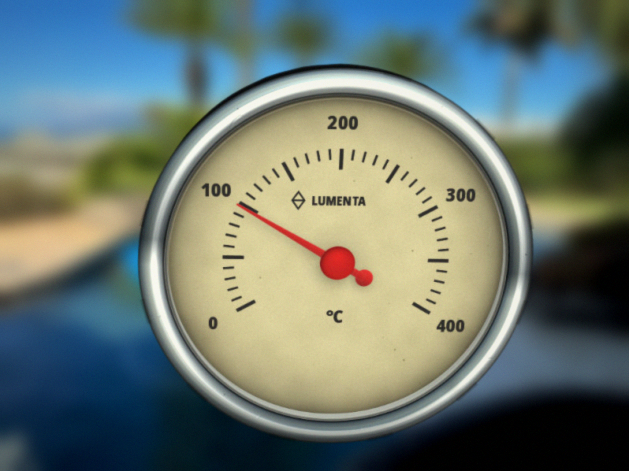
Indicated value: 100 °C
